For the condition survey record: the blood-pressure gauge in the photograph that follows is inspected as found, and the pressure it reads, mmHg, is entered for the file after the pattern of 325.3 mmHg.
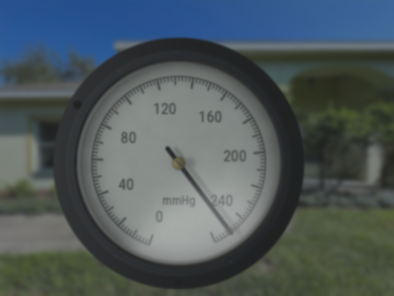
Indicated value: 250 mmHg
